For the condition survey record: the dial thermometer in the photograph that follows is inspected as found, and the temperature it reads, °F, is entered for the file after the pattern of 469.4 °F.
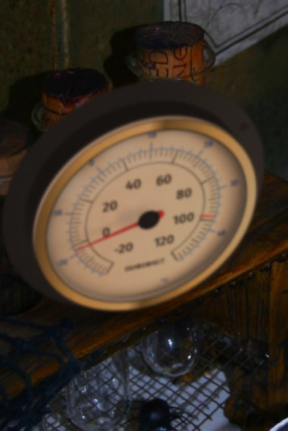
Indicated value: 0 °F
